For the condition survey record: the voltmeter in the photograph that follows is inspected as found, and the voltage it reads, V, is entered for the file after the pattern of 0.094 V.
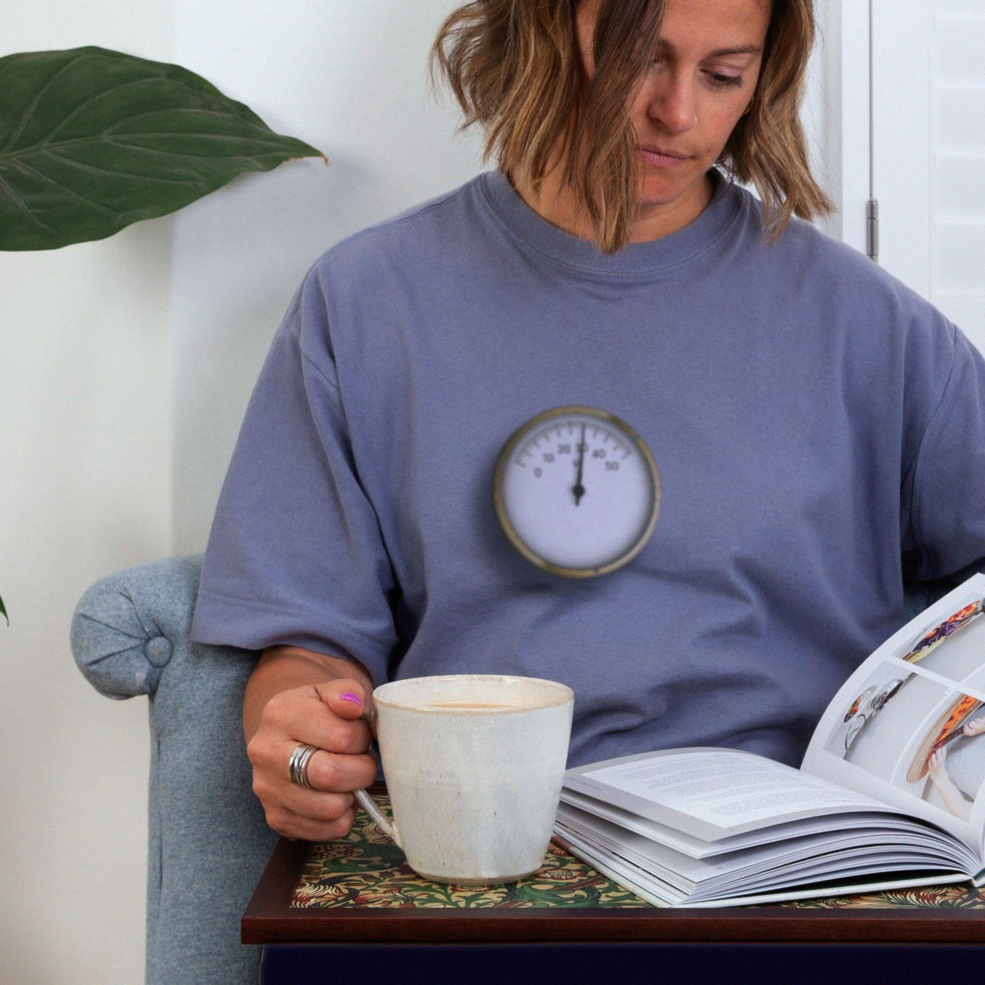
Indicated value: 30 V
